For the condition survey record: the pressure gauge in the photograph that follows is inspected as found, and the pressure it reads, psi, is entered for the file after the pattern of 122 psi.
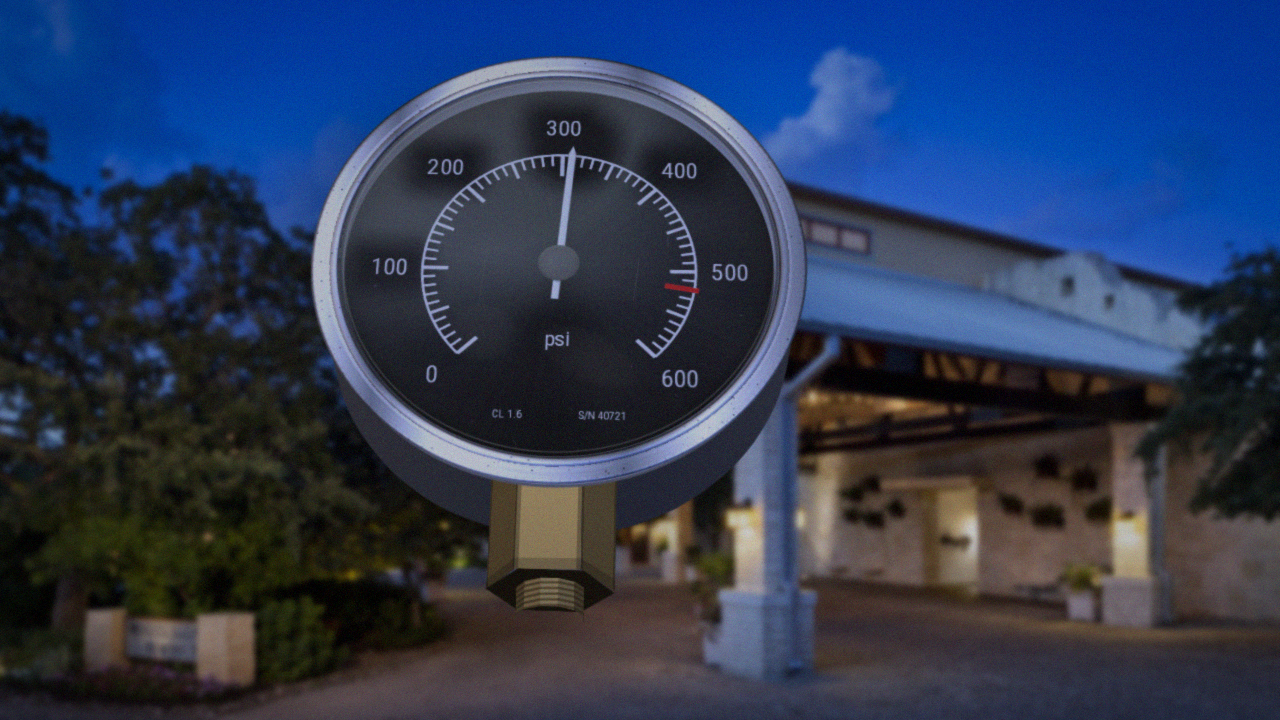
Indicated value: 310 psi
